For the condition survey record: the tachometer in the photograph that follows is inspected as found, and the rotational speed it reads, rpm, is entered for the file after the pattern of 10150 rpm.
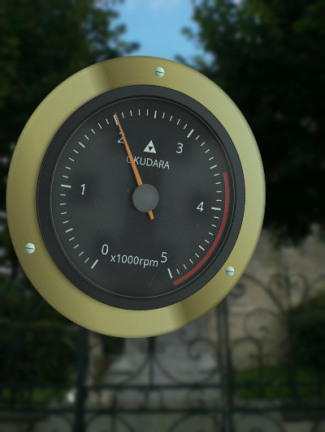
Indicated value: 2000 rpm
